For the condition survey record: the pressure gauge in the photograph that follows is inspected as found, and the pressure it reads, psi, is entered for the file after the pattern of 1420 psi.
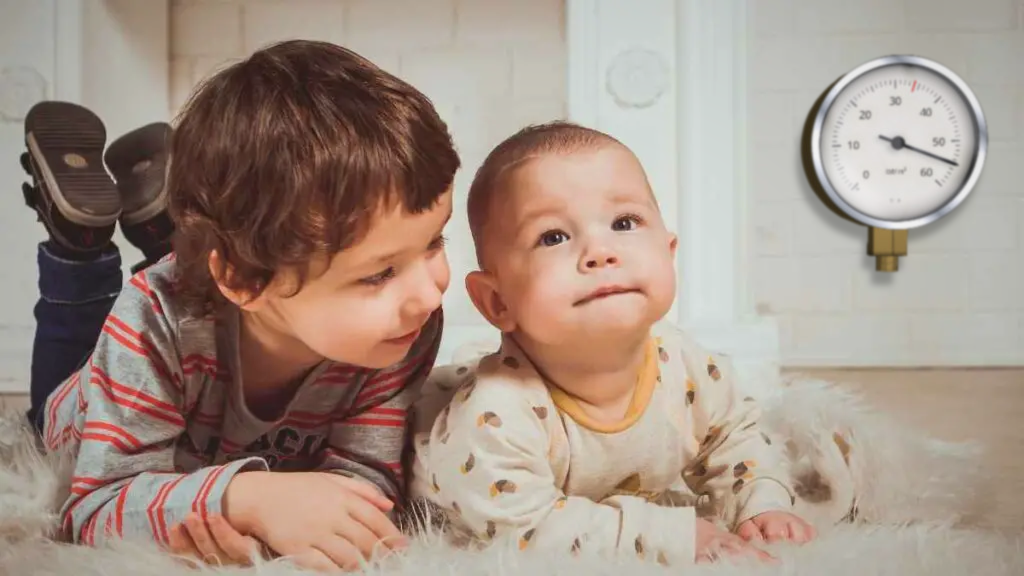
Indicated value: 55 psi
